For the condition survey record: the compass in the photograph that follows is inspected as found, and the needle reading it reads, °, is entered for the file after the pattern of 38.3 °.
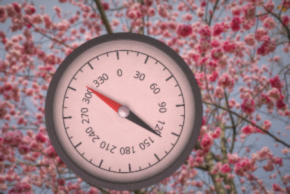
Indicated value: 310 °
